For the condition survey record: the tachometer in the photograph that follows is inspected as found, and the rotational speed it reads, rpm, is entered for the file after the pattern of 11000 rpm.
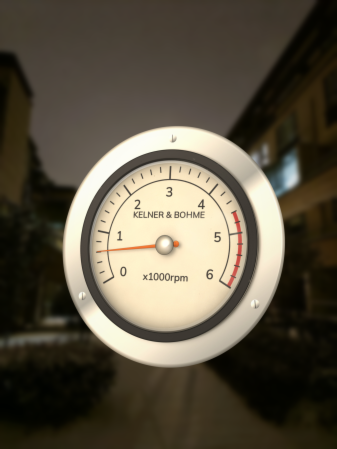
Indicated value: 600 rpm
